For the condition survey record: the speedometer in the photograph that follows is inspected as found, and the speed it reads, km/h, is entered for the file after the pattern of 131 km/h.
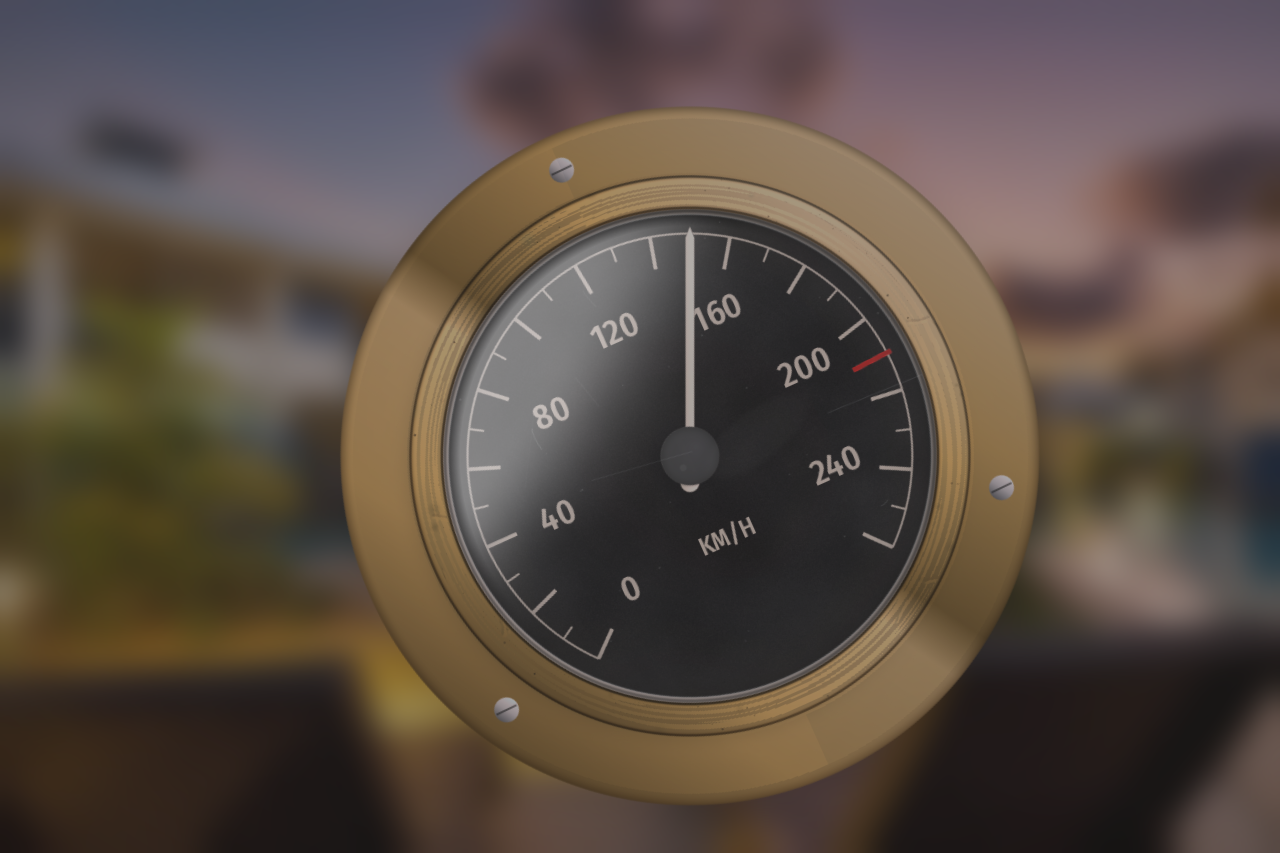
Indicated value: 150 km/h
